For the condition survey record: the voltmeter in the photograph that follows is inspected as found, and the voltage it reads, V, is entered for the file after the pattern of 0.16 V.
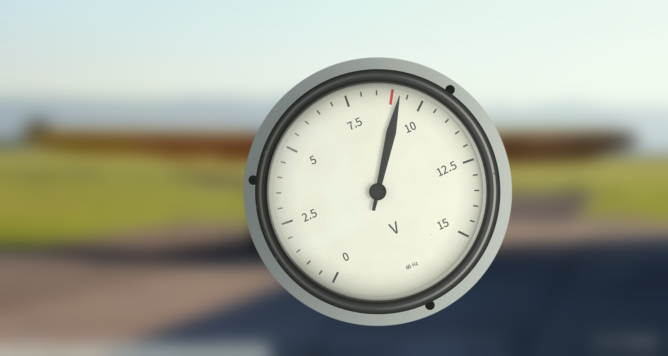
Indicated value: 9.25 V
